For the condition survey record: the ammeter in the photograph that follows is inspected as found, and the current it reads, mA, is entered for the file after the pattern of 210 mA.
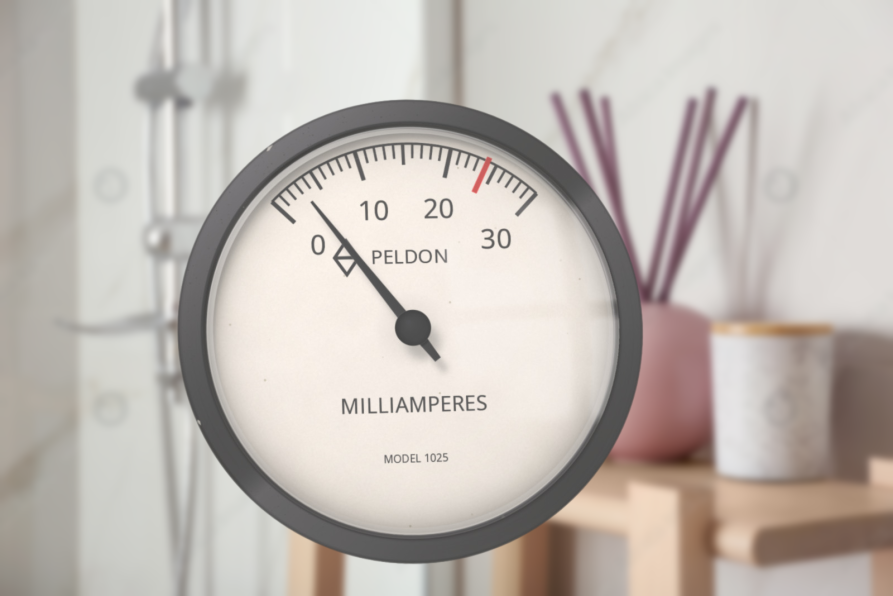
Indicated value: 3 mA
